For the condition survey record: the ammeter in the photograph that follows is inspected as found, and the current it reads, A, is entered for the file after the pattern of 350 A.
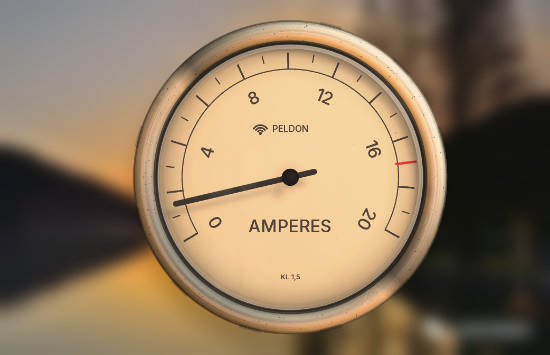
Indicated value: 1.5 A
